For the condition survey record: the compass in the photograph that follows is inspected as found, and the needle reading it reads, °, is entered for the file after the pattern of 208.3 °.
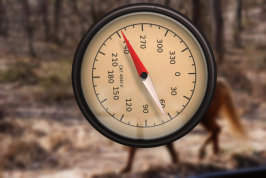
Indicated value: 245 °
